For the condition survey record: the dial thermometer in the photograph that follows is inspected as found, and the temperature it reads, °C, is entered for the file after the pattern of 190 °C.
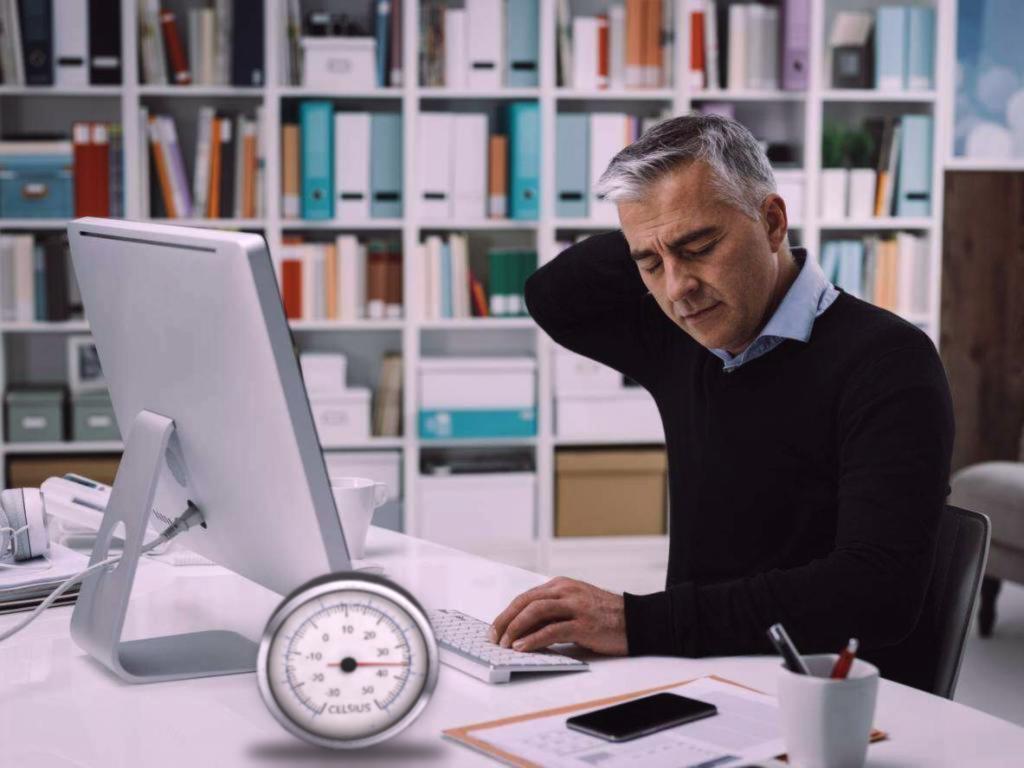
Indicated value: 35 °C
